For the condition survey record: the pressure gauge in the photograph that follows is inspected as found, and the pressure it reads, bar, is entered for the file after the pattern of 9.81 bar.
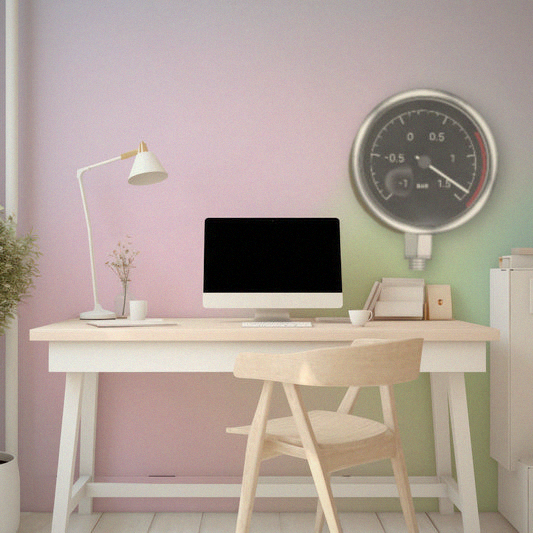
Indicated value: 1.4 bar
